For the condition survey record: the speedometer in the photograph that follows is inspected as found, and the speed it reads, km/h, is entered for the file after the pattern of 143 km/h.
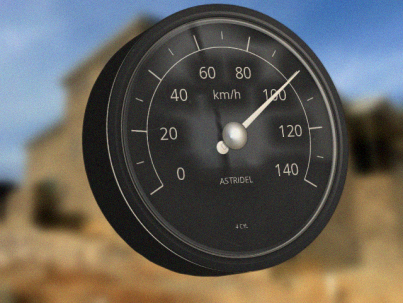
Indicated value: 100 km/h
